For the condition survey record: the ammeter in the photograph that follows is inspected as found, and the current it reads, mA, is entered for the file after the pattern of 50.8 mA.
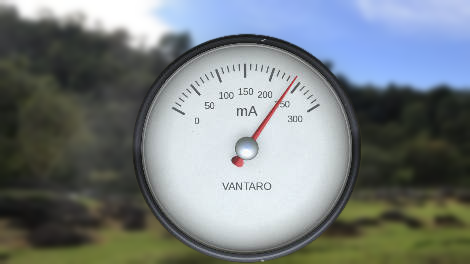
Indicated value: 240 mA
